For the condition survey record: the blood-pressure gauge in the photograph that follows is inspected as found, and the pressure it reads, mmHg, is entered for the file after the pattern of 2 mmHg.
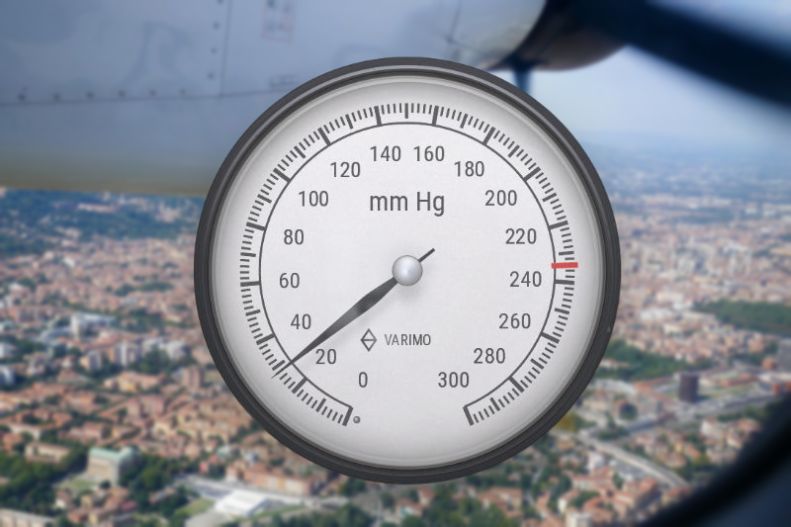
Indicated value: 28 mmHg
